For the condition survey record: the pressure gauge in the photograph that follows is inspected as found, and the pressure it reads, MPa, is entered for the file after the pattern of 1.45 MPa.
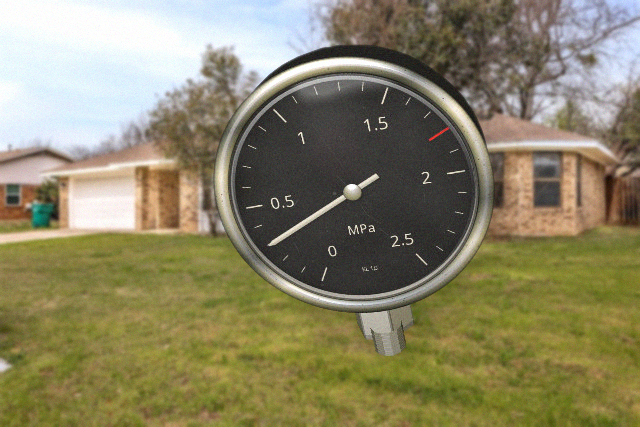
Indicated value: 0.3 MPa
